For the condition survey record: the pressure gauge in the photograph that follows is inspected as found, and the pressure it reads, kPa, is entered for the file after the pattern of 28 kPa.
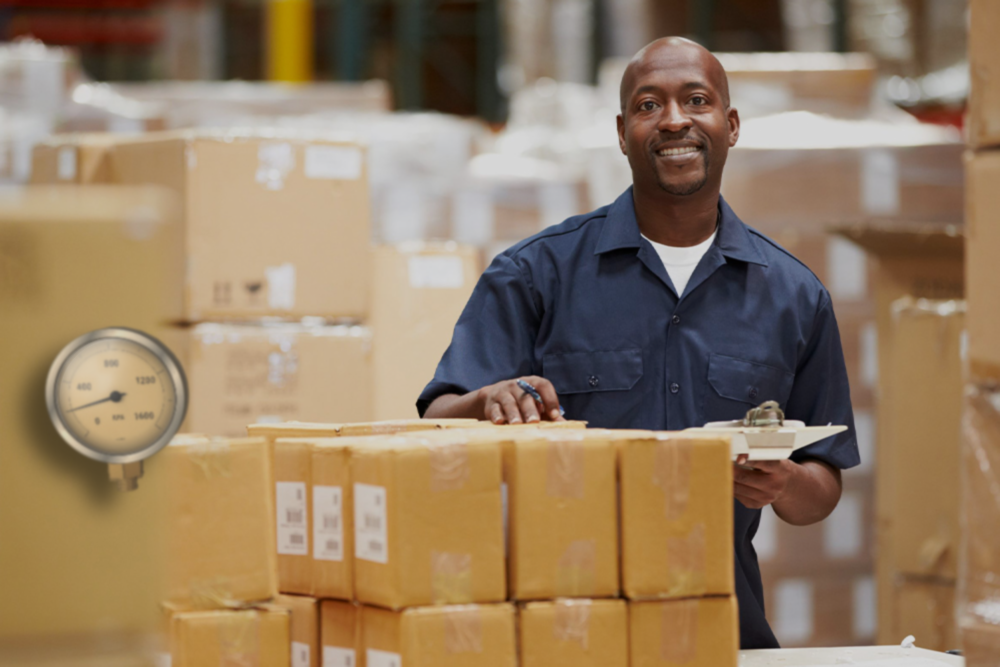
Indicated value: 200 kPa
